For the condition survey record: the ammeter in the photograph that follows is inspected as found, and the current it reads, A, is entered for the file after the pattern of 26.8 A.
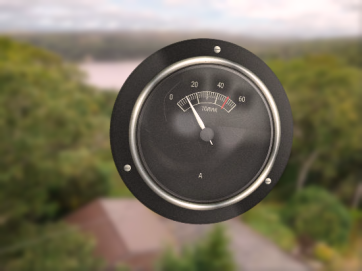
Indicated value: 10 A
